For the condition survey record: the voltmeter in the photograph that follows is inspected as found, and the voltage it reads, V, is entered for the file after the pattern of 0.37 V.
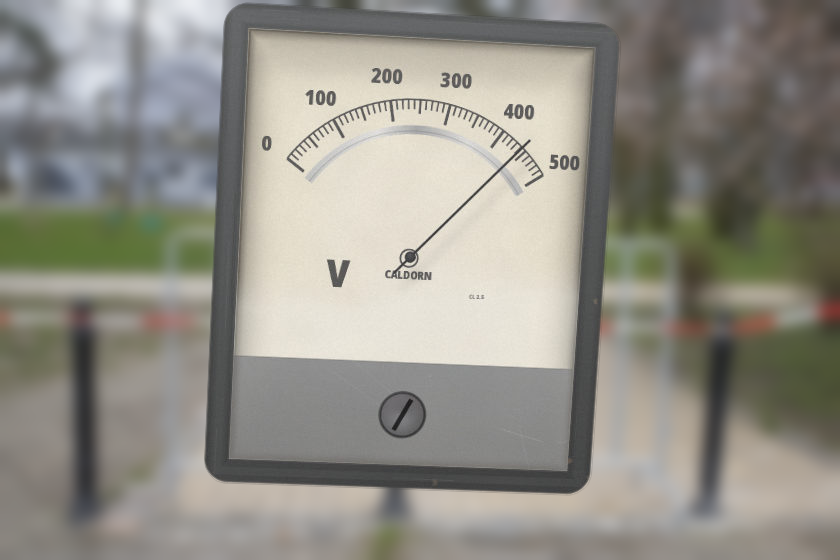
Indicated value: 440 V
